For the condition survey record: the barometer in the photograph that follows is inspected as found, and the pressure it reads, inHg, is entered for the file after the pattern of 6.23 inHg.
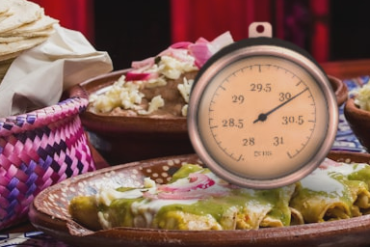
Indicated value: 30.1 inHg
